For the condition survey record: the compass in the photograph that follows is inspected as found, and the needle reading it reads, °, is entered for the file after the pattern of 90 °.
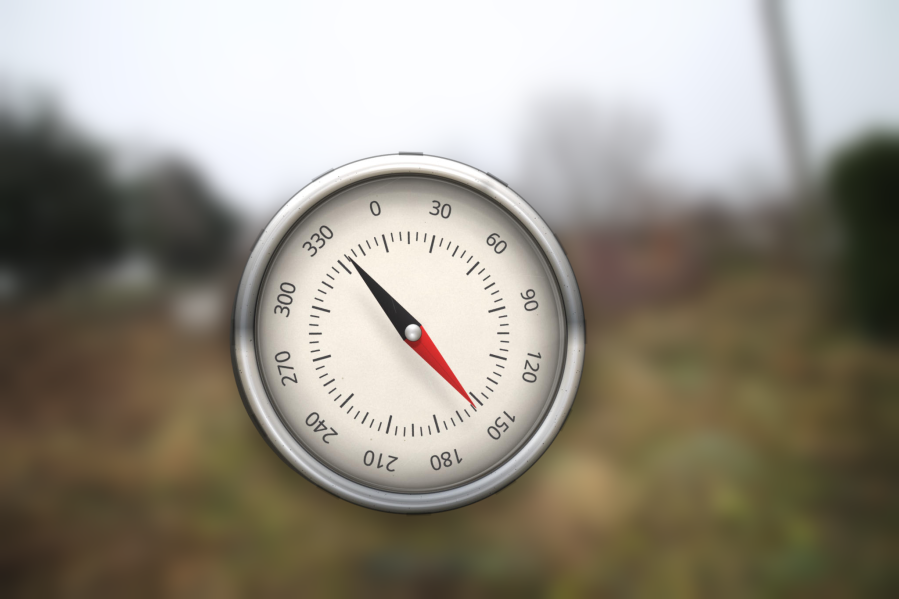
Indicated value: 155 °
